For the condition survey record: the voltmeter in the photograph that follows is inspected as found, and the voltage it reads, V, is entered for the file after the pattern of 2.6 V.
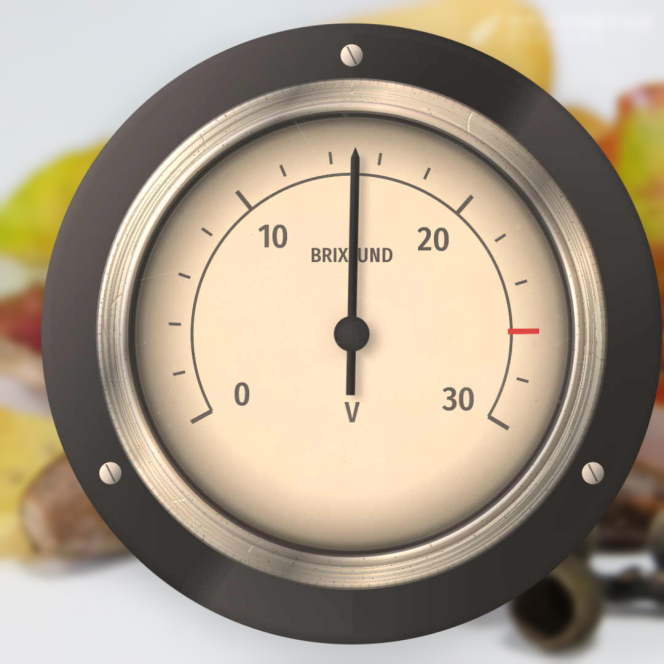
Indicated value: 15 V
